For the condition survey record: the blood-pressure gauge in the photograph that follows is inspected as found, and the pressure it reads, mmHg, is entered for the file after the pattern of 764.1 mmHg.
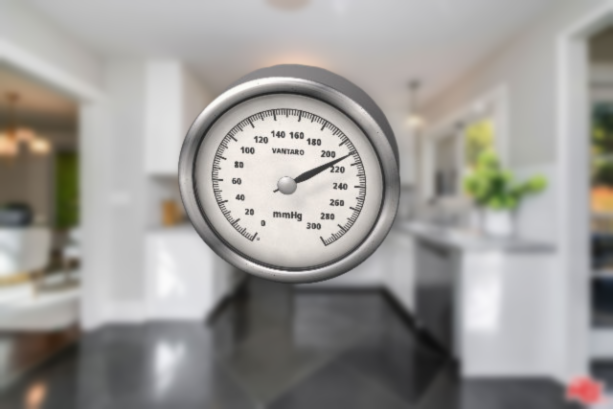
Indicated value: 210 mmHg
